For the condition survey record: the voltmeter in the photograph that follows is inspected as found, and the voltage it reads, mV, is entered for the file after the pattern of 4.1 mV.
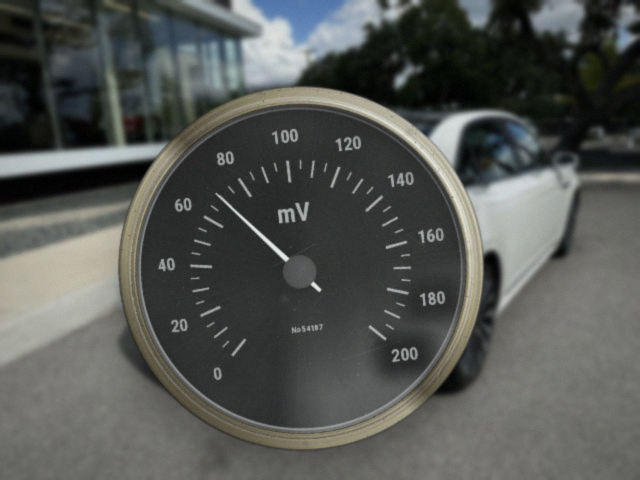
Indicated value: 70 mV
